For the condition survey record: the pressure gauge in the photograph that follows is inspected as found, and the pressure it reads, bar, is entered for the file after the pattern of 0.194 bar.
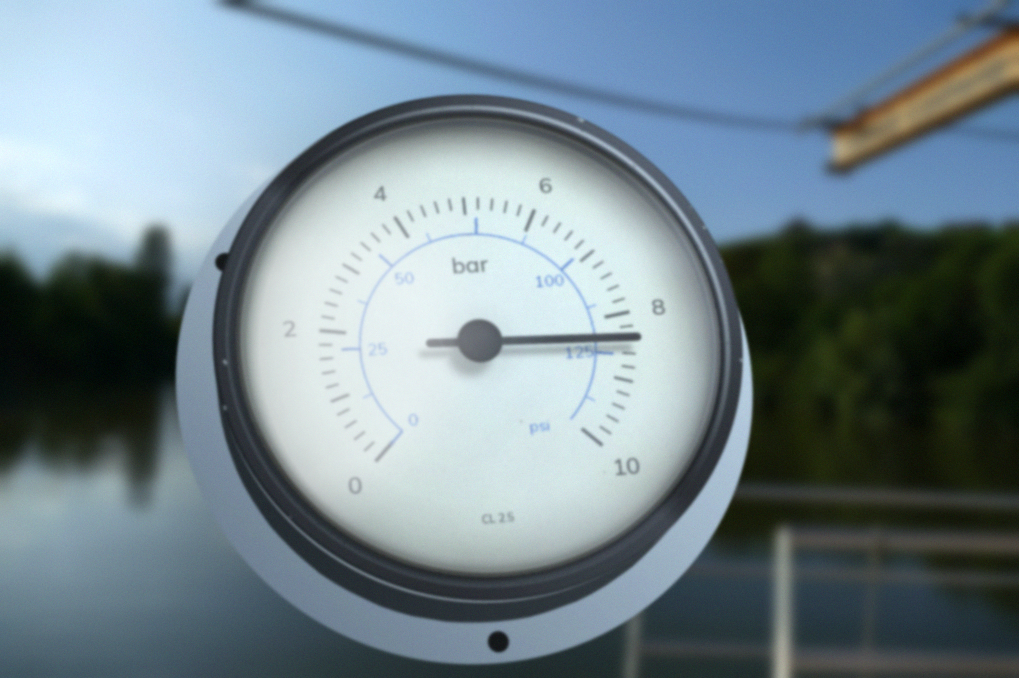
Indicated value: 8.4 bar
